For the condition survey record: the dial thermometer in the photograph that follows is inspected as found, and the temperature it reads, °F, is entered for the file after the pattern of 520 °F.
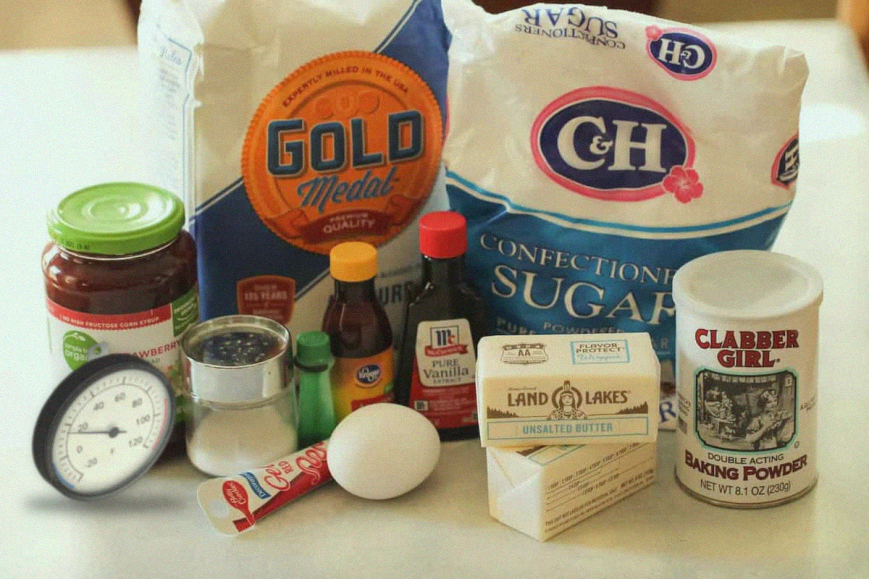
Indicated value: 16 °F
